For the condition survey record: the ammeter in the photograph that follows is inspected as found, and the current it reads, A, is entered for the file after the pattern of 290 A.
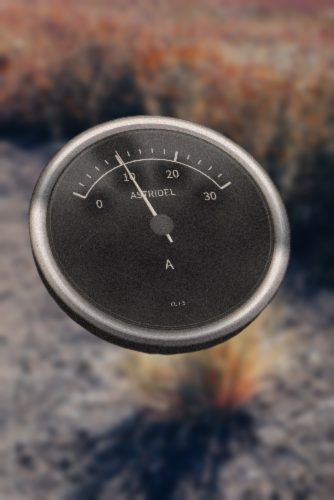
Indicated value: 10 A
